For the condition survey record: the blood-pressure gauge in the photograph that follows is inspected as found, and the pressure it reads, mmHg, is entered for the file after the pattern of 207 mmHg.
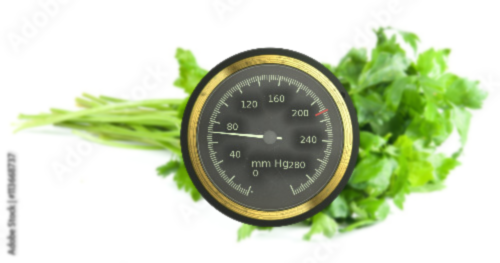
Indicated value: 70 mmHg
